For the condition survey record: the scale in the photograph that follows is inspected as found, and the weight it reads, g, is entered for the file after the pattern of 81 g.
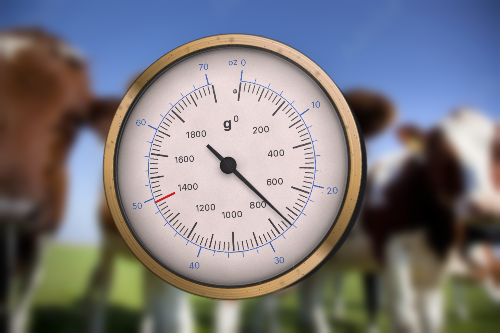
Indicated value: 740 g
